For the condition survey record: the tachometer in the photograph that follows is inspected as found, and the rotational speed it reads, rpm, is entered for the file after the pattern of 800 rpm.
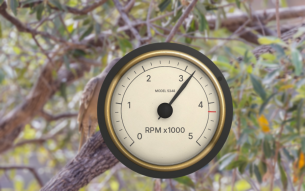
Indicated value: 3200 rpm
